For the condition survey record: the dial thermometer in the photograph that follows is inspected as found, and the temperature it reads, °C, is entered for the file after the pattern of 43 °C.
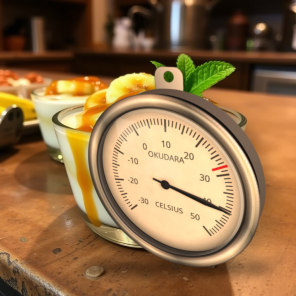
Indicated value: 40 °C
